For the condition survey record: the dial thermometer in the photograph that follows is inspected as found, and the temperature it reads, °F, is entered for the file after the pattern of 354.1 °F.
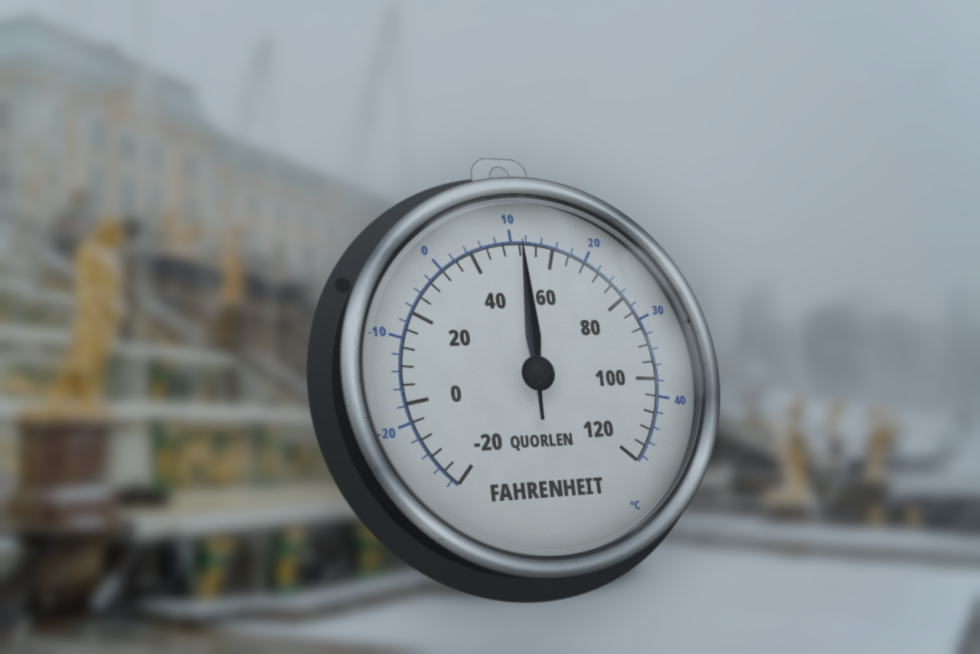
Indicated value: 52 °F
